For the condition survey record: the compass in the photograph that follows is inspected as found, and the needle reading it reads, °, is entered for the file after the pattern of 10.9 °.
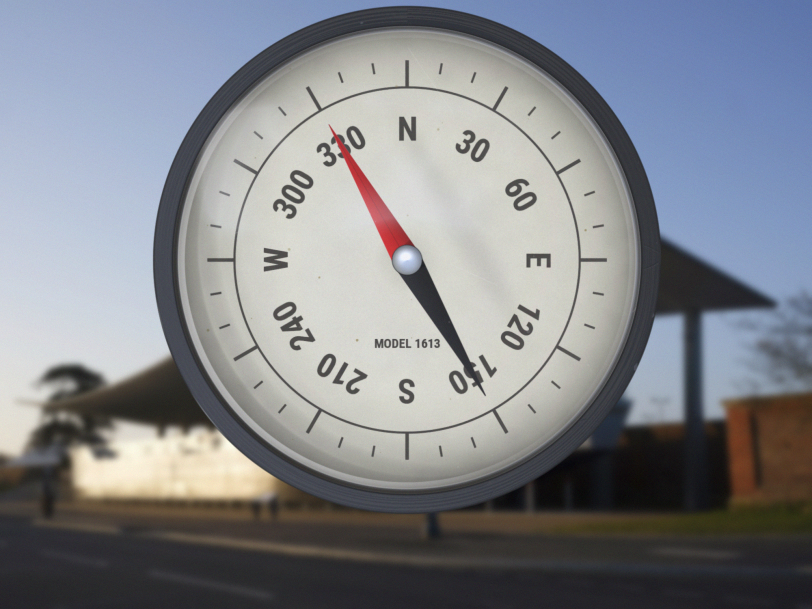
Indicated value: 330 °
